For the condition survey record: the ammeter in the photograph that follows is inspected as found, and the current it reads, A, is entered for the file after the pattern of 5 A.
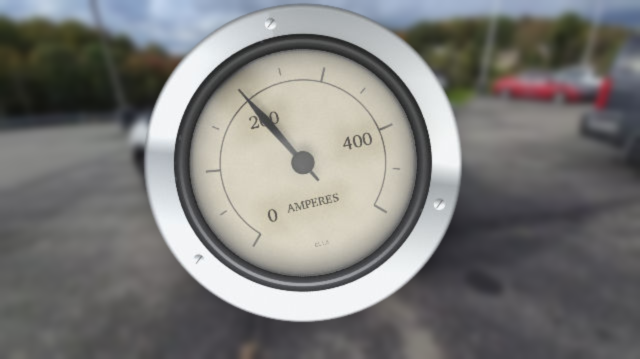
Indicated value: 200 A
